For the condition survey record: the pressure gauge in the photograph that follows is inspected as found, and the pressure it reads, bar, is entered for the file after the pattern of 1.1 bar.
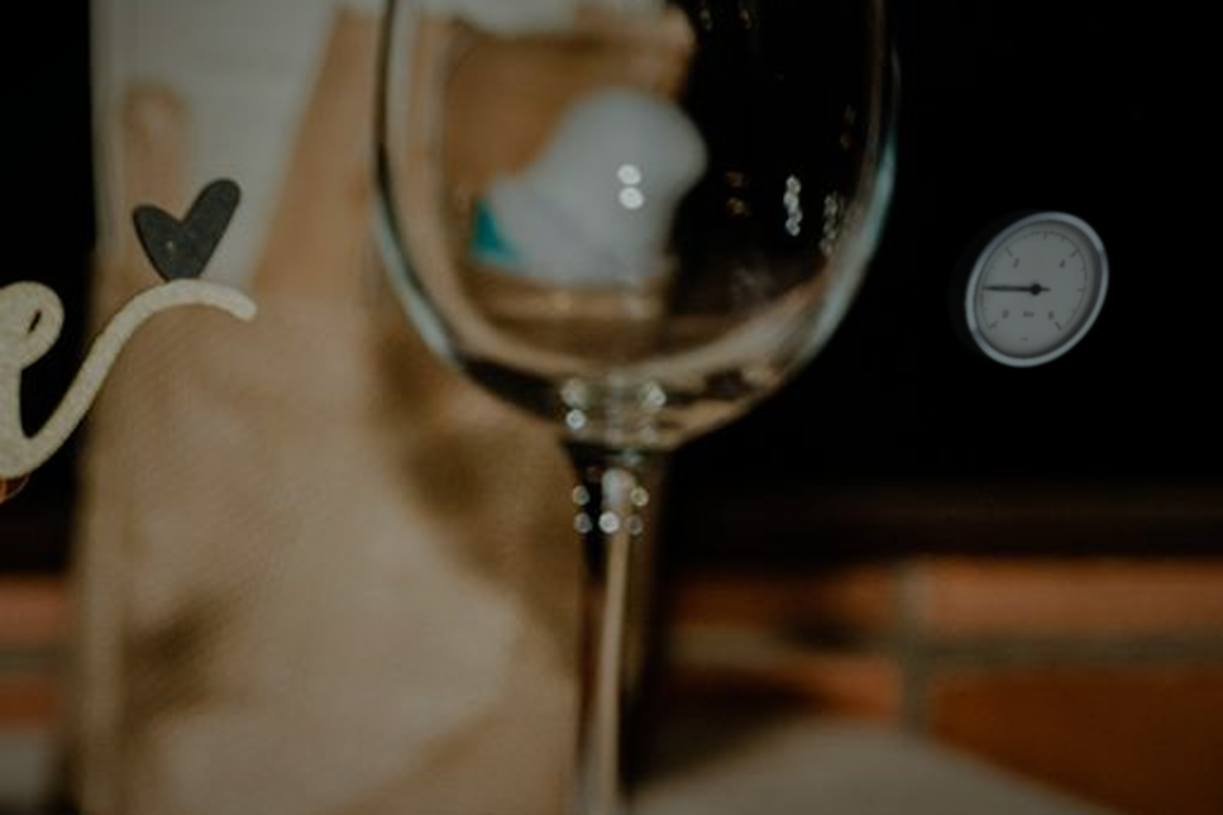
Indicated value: 1 bar
